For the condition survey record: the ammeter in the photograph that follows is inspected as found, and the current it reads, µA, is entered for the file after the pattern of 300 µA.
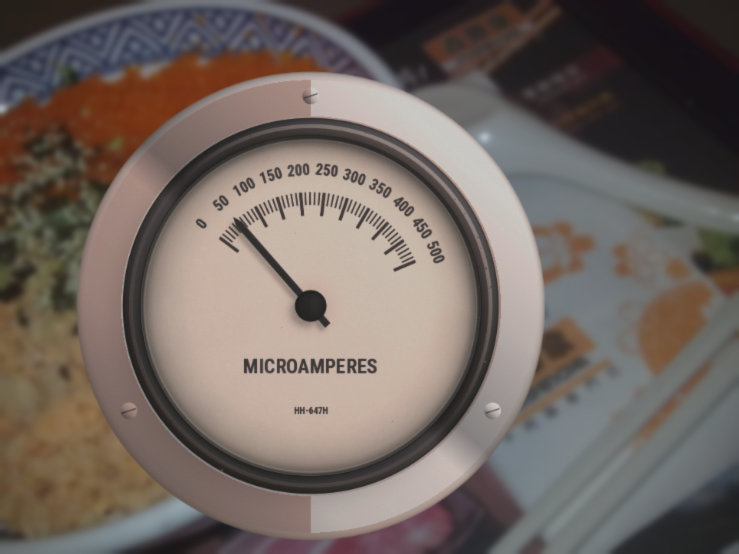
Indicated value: 50 µA
